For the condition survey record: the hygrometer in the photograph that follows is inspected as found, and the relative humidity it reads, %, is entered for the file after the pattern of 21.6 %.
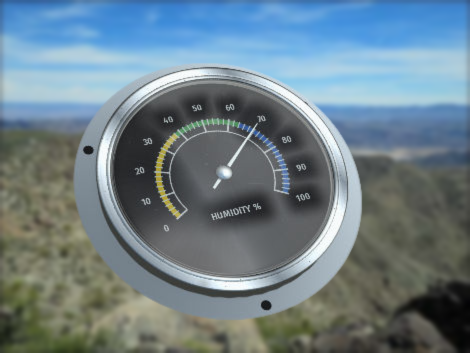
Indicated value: 70 %
